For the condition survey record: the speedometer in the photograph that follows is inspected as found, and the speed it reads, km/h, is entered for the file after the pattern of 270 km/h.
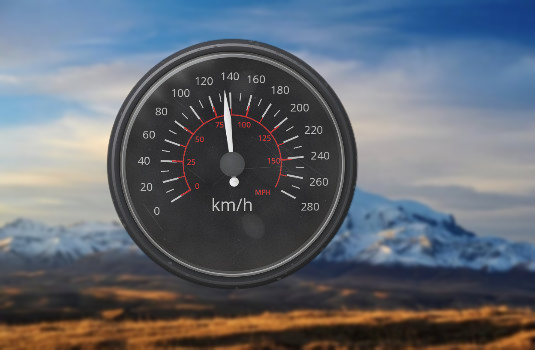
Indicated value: 135 km/h
